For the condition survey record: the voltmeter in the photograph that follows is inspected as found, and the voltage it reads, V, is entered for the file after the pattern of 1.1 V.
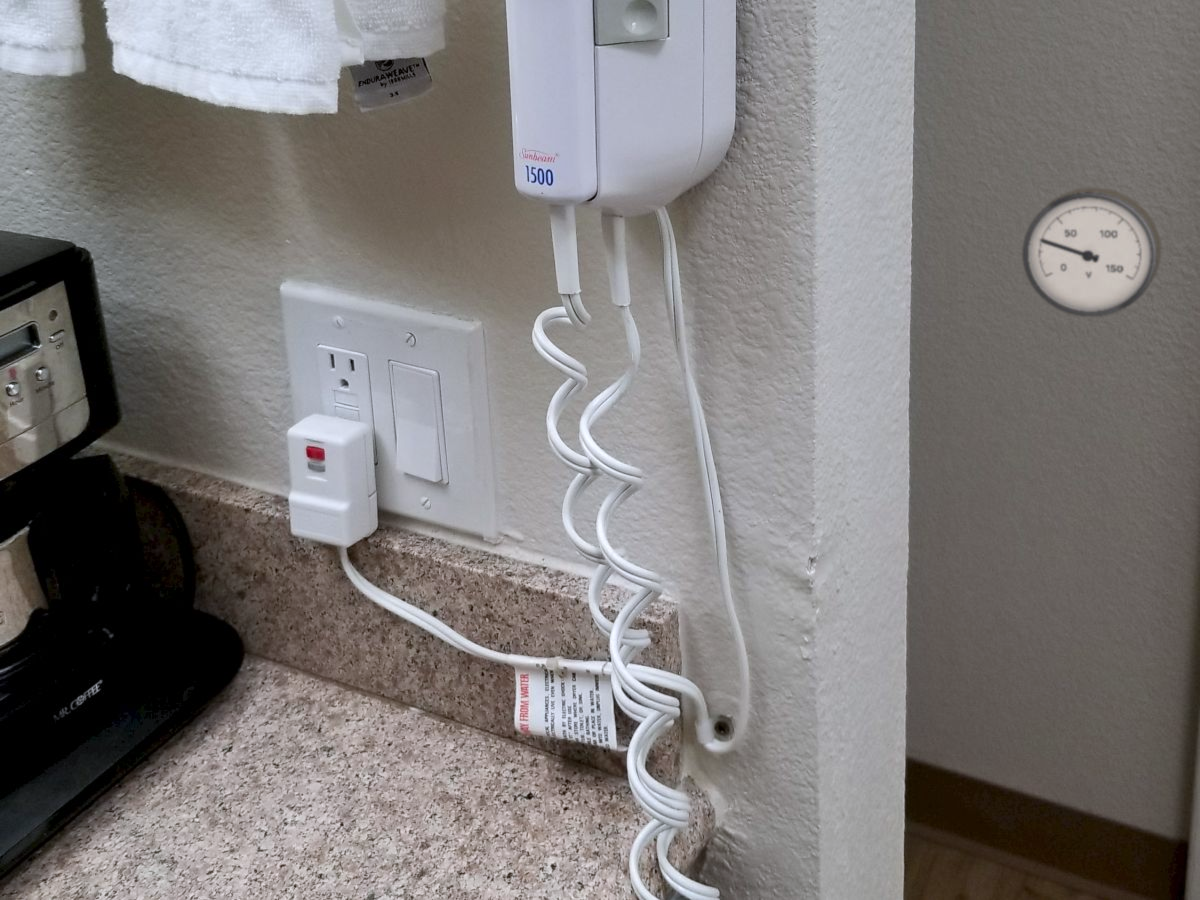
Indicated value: 30 V
